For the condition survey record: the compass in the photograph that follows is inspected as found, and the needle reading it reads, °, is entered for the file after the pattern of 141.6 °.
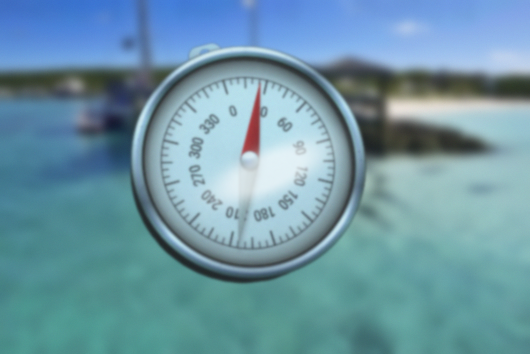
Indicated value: 25 °
